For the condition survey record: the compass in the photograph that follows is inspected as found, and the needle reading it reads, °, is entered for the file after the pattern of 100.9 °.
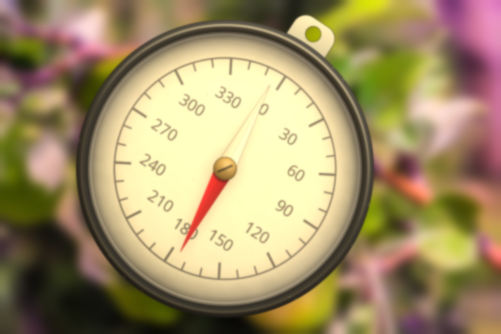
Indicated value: 175 °
